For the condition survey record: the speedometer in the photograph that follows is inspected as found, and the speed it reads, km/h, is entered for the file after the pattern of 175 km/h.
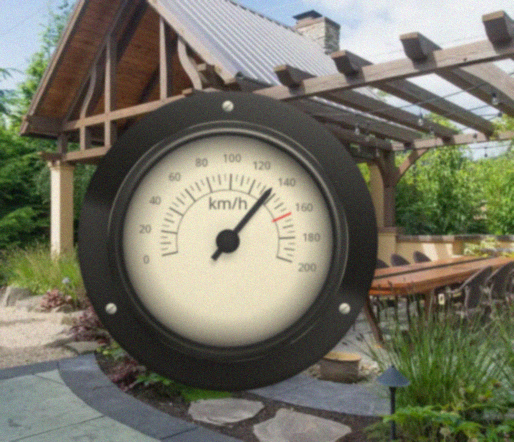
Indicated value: 135 km/h
